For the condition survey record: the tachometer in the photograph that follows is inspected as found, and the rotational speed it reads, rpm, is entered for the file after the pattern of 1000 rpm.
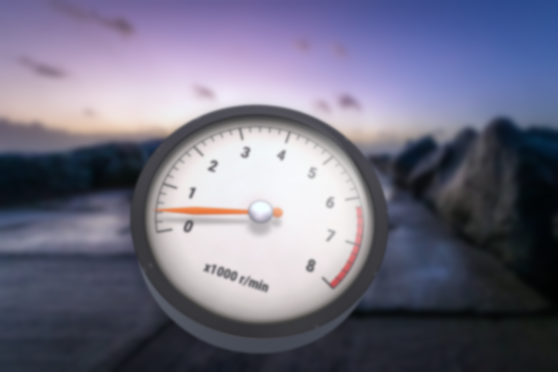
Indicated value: 400 rpm
